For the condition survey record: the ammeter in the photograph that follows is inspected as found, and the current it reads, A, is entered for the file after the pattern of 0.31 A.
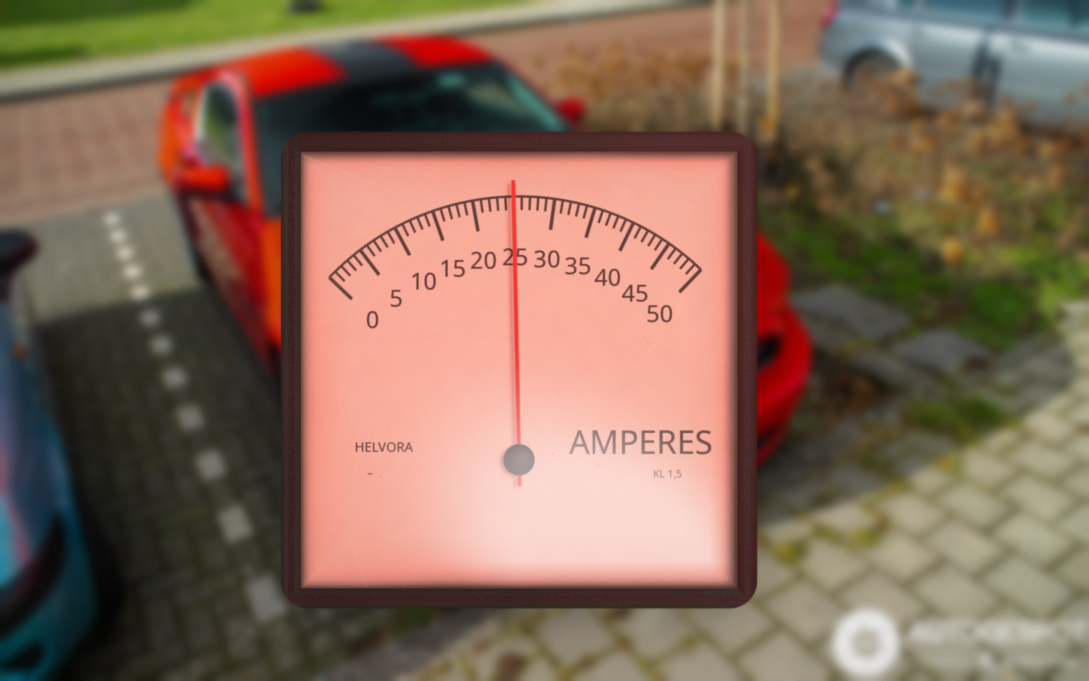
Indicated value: 25 A
